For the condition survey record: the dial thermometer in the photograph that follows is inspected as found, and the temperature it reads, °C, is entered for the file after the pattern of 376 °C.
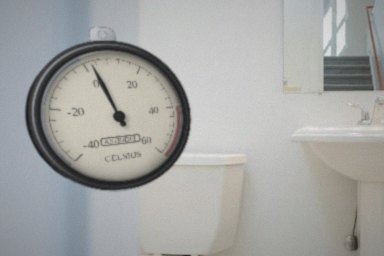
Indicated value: 2 °C
